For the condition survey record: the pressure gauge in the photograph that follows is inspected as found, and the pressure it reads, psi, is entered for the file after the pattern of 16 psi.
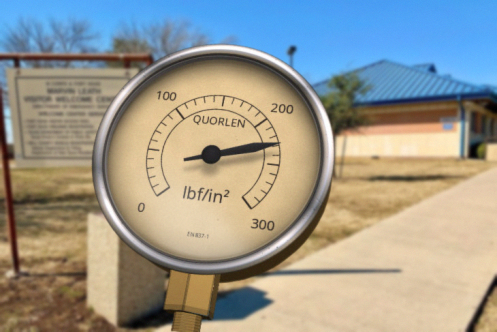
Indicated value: 230 psi
